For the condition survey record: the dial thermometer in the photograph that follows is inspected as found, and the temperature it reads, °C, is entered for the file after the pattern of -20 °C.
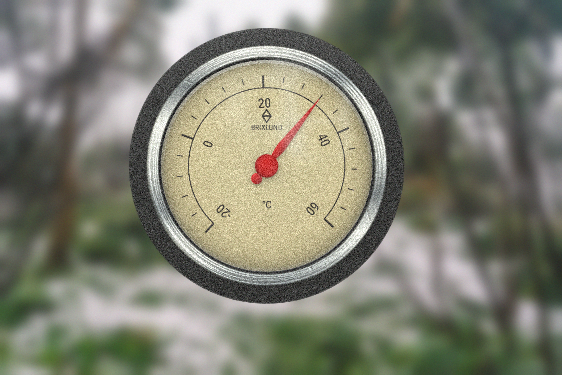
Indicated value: 32 °C
